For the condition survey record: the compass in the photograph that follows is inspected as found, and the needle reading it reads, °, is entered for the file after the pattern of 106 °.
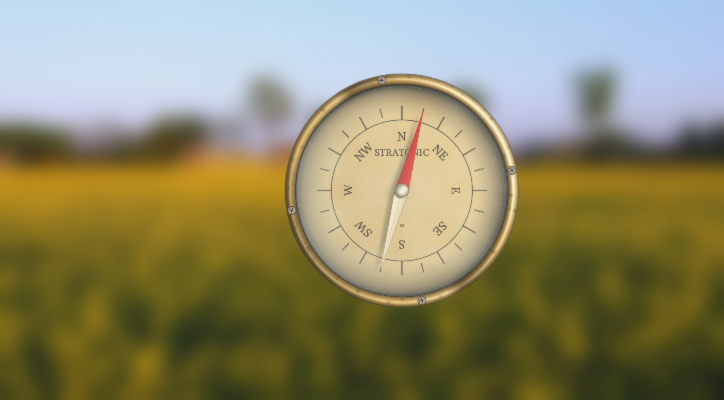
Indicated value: 15 °
